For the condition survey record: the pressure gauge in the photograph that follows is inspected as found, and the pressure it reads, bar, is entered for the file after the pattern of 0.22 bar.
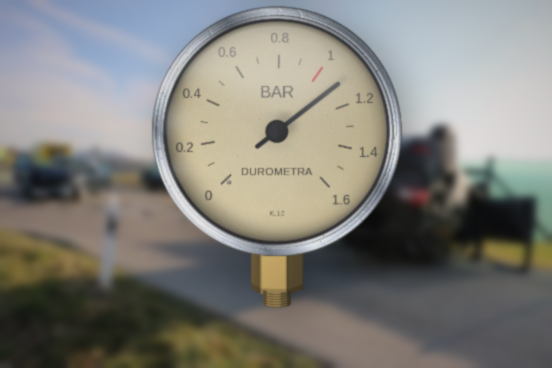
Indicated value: 1.1 bar
